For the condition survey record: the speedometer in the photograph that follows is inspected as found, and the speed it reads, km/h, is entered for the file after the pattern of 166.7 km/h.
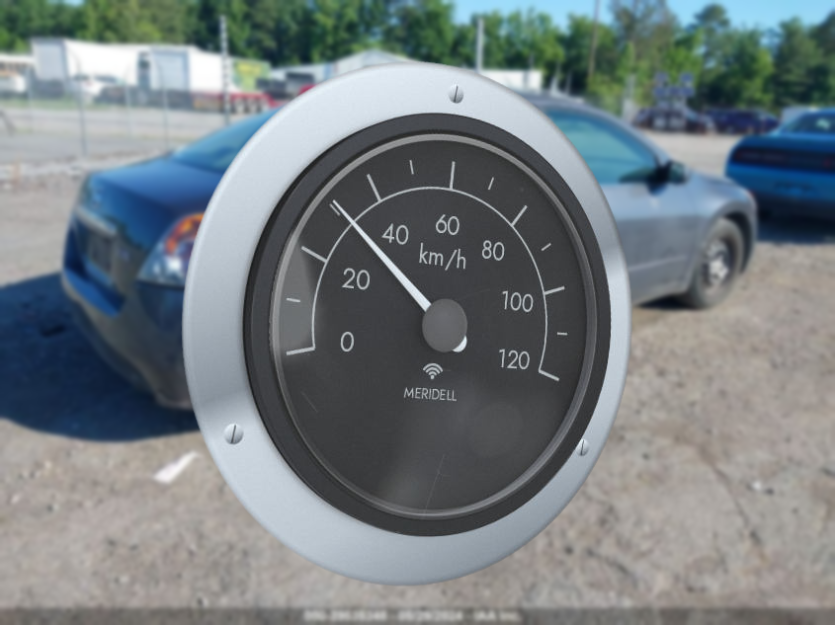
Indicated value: 30 km/h
